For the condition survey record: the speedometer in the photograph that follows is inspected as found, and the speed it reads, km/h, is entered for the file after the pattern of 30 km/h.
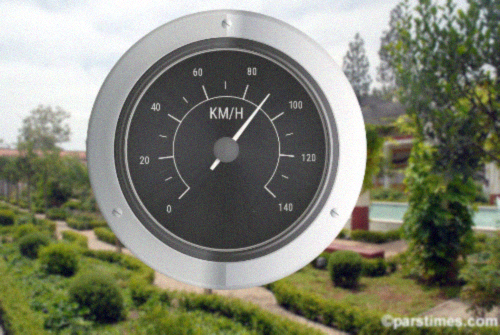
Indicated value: 90 km/h
